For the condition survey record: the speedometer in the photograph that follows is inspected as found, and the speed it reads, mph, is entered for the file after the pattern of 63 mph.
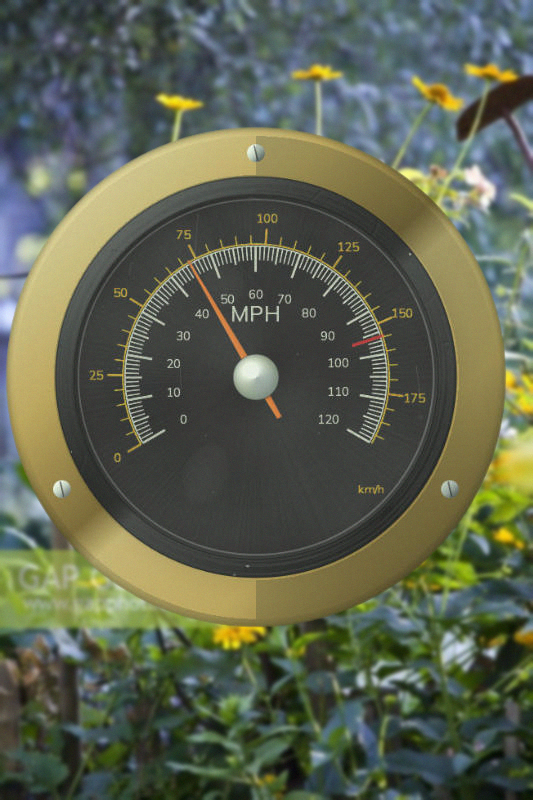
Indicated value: 45 mph
